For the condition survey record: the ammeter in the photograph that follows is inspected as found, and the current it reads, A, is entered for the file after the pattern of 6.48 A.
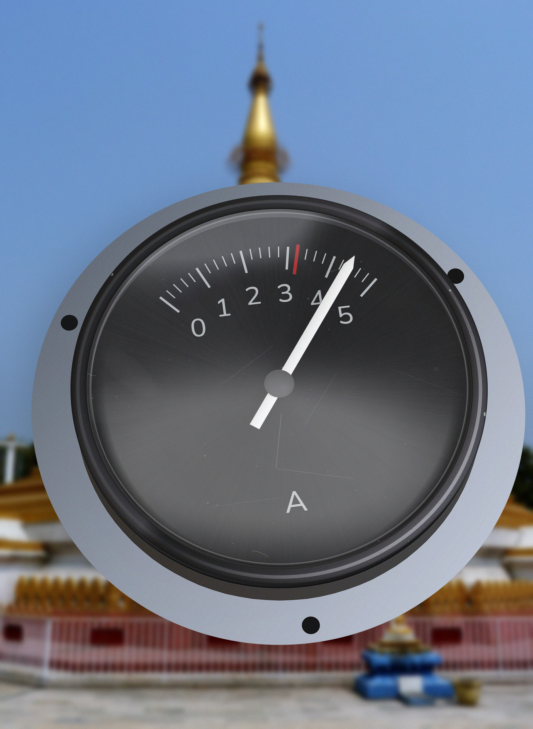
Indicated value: 4.4 A
